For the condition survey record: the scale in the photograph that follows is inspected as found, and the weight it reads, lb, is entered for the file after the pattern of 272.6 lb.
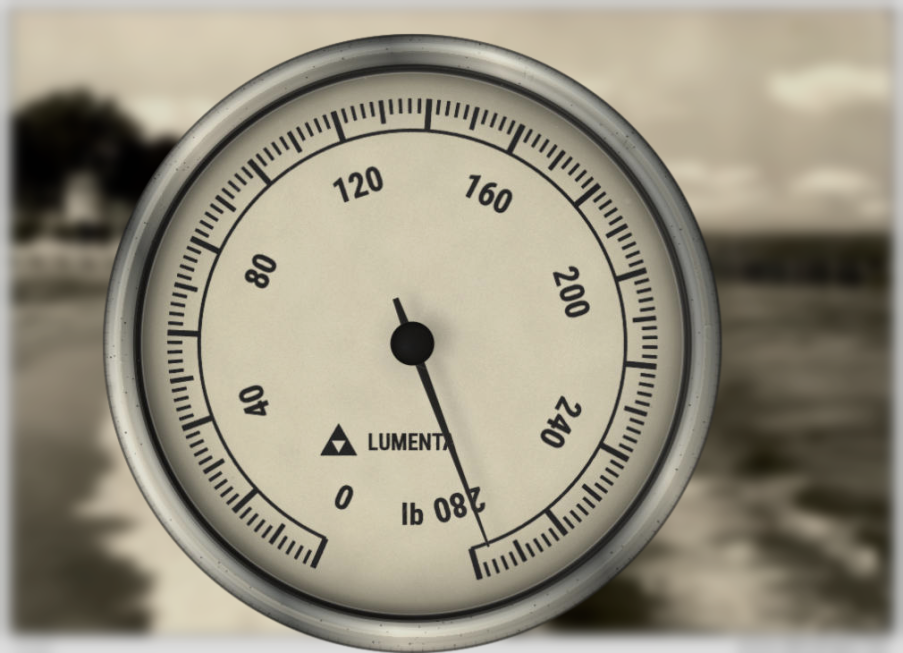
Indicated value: 276 lb
